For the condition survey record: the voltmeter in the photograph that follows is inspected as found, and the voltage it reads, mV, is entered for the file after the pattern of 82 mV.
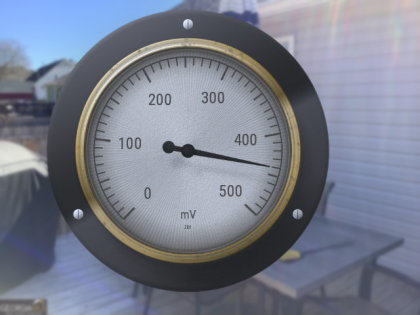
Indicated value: 440 mV
